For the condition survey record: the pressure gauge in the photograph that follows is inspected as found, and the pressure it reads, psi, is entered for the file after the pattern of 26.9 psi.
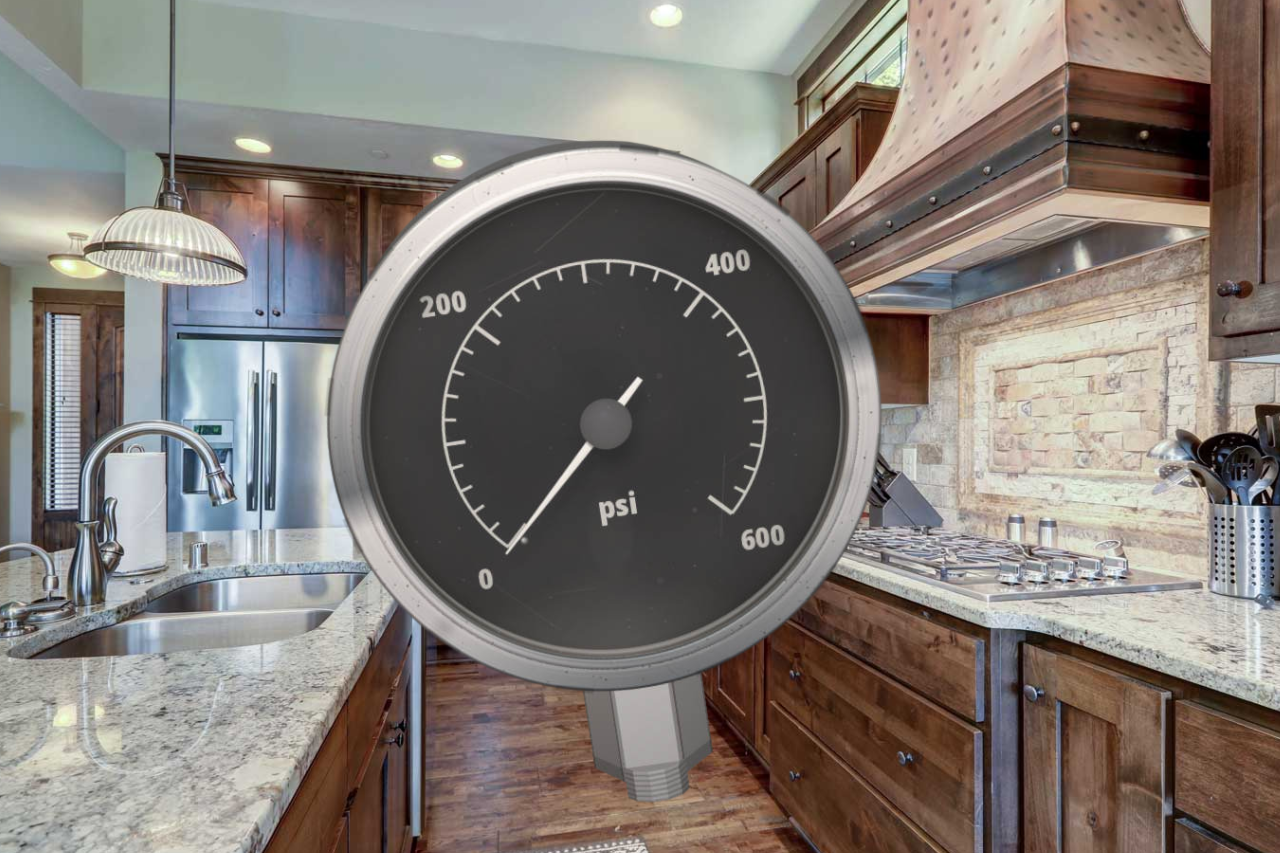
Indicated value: 0 psi
